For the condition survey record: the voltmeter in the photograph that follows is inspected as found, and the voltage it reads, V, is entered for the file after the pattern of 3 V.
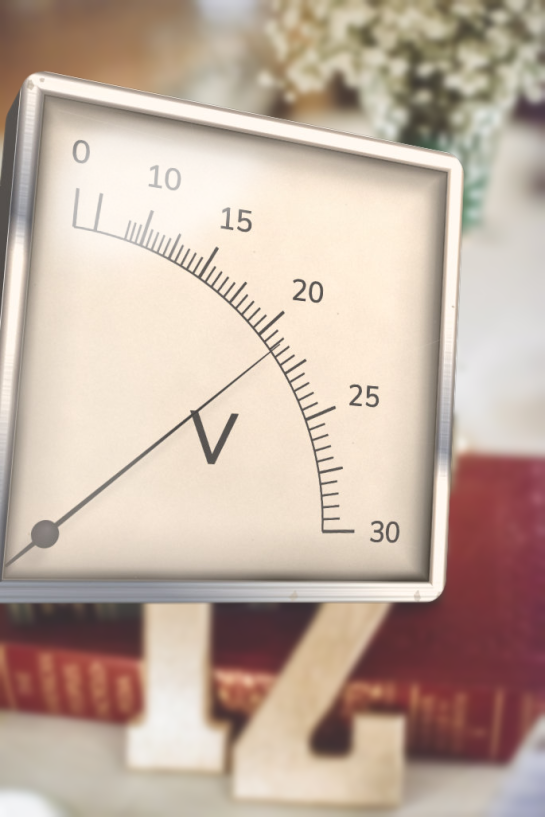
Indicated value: 21 V
